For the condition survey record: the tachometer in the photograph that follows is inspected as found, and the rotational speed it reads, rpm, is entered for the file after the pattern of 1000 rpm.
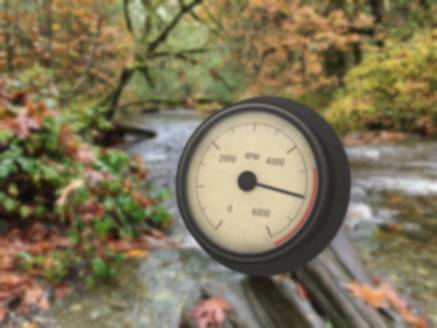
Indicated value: 5000 rpm
